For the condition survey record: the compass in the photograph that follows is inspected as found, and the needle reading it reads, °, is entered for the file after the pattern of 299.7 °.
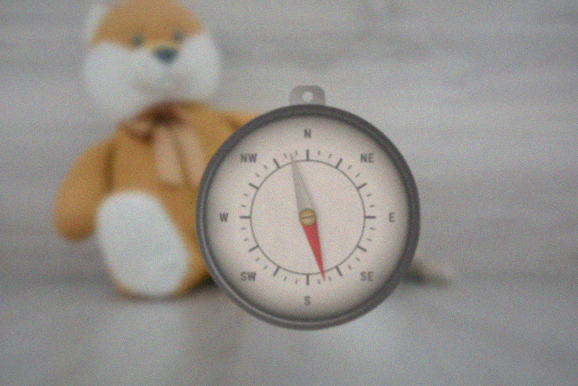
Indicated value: 165 °
